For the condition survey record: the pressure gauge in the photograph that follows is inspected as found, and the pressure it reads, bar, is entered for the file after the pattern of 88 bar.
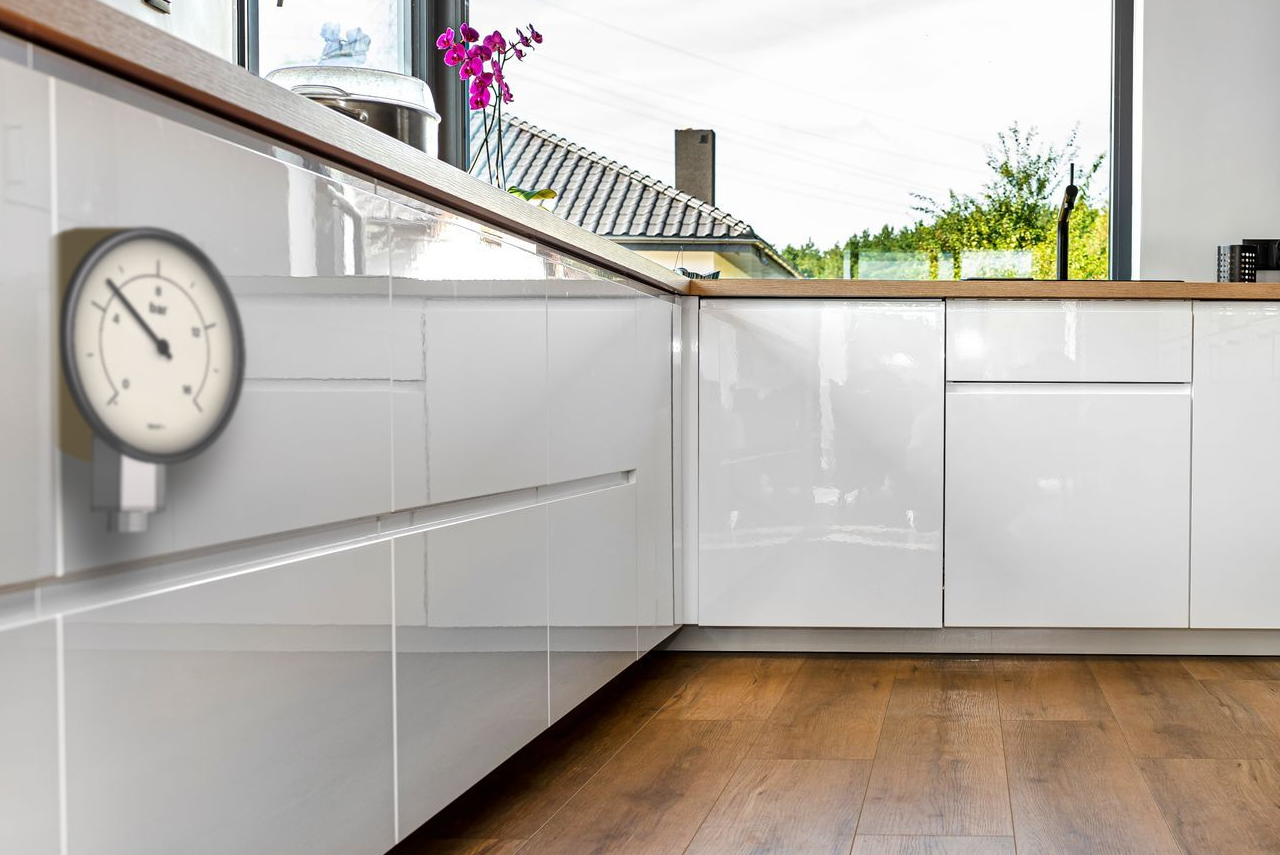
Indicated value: 5 bar
